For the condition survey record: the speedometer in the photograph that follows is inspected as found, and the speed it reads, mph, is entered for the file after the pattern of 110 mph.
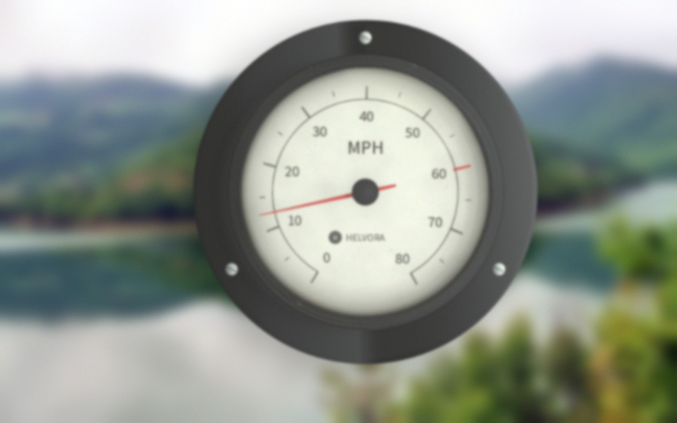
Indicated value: 12.5 mph
